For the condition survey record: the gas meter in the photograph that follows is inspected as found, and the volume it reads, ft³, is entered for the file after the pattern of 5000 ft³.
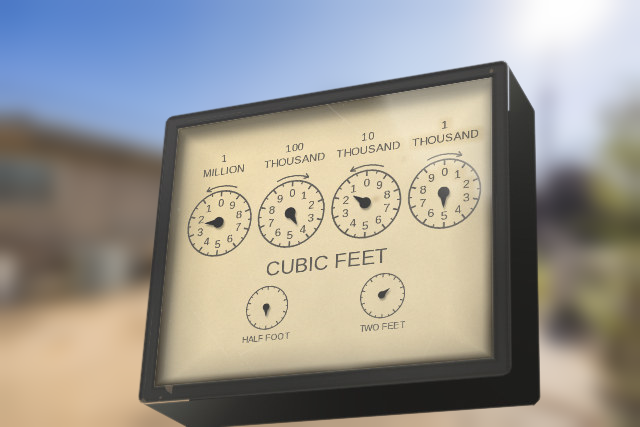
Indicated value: 241500 ft³
